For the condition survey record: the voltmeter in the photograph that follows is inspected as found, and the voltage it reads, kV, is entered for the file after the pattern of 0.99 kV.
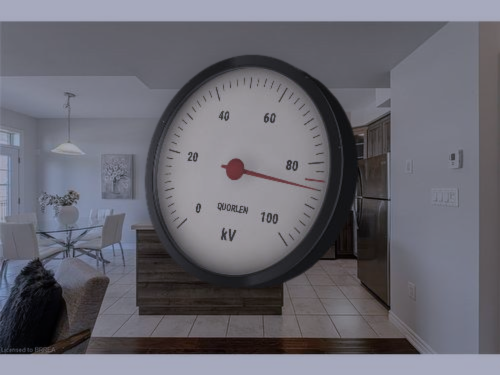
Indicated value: 86 kV
